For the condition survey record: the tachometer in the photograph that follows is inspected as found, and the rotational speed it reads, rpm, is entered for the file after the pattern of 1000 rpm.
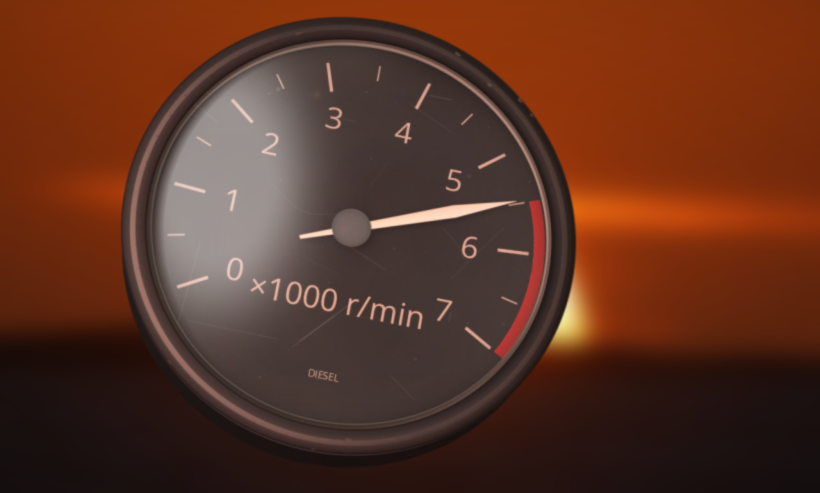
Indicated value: 5500 rpm
